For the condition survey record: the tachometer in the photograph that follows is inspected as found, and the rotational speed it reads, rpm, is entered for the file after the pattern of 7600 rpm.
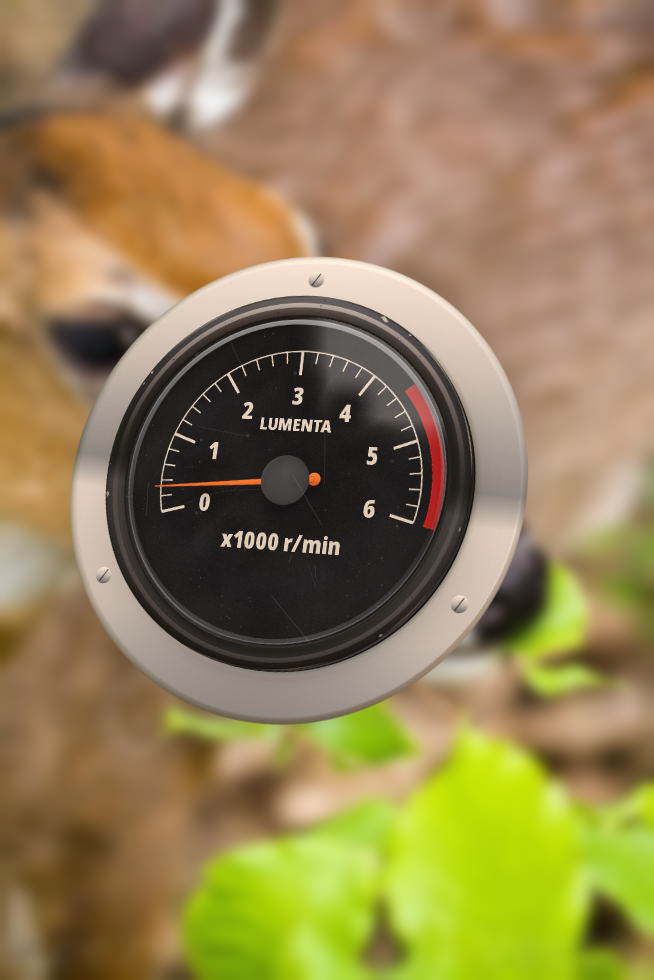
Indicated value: 300 rpm
